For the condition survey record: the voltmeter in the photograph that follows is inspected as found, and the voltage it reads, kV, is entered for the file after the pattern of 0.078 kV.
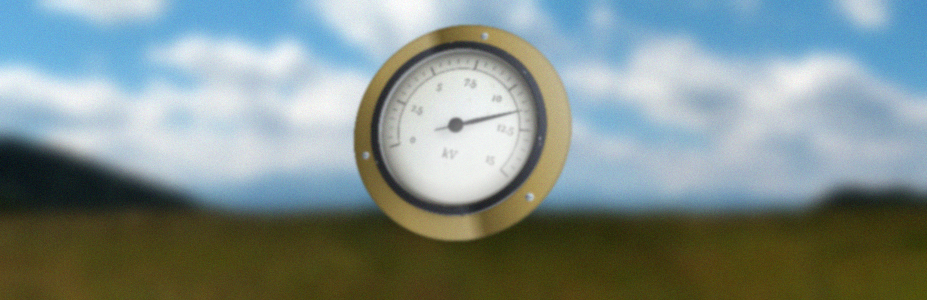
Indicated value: 11.5 kV
